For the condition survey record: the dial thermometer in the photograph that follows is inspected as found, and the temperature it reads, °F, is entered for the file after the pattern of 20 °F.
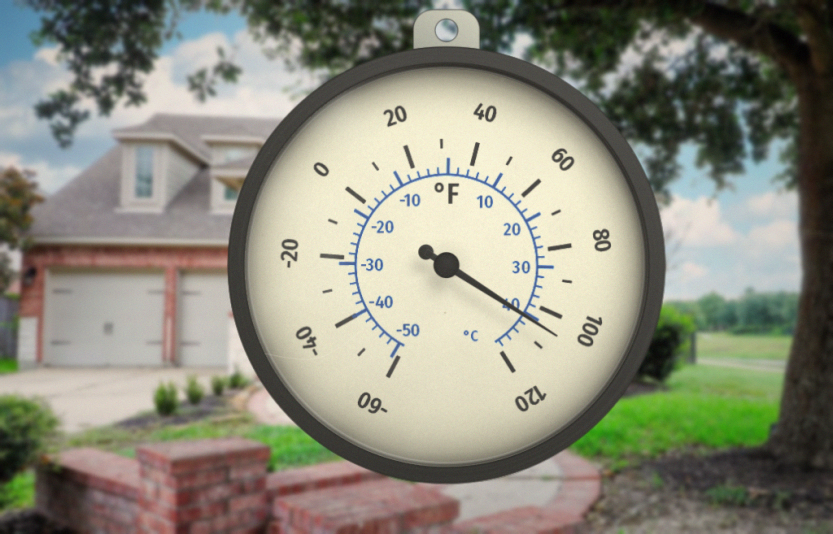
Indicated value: 105 °F
